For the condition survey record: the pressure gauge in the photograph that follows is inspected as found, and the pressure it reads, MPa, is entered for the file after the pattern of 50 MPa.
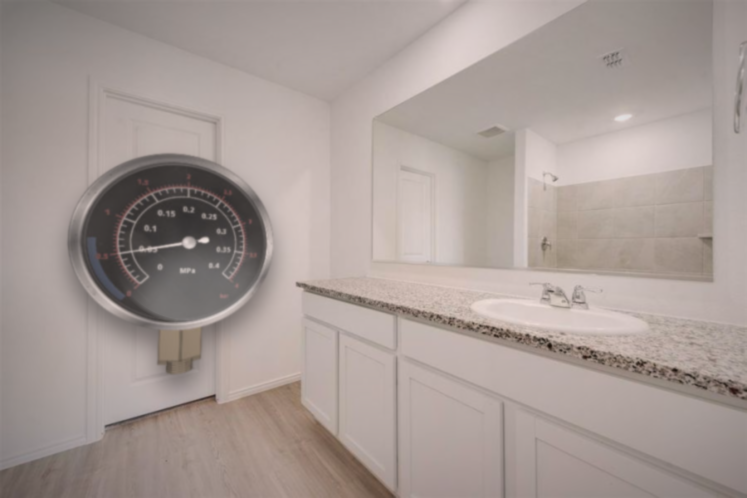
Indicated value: 0.05 MPa
